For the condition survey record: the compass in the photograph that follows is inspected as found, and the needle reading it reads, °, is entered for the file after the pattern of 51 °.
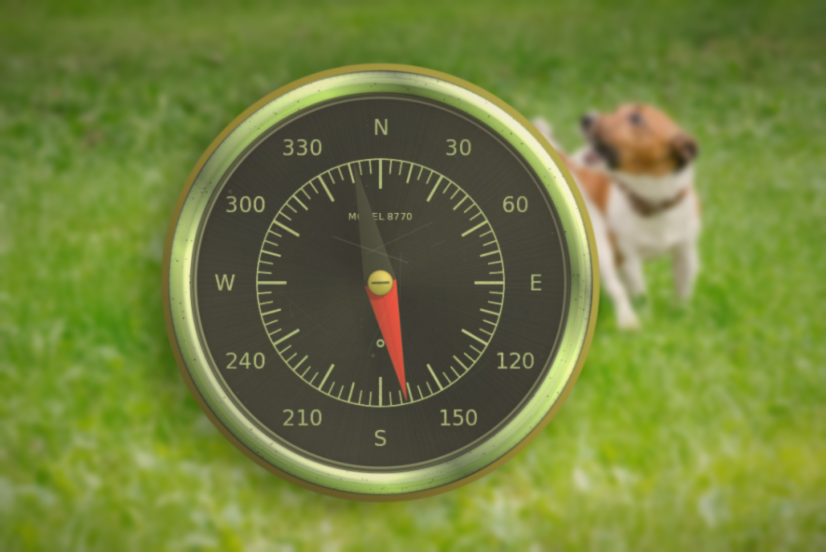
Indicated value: 167.5 °
